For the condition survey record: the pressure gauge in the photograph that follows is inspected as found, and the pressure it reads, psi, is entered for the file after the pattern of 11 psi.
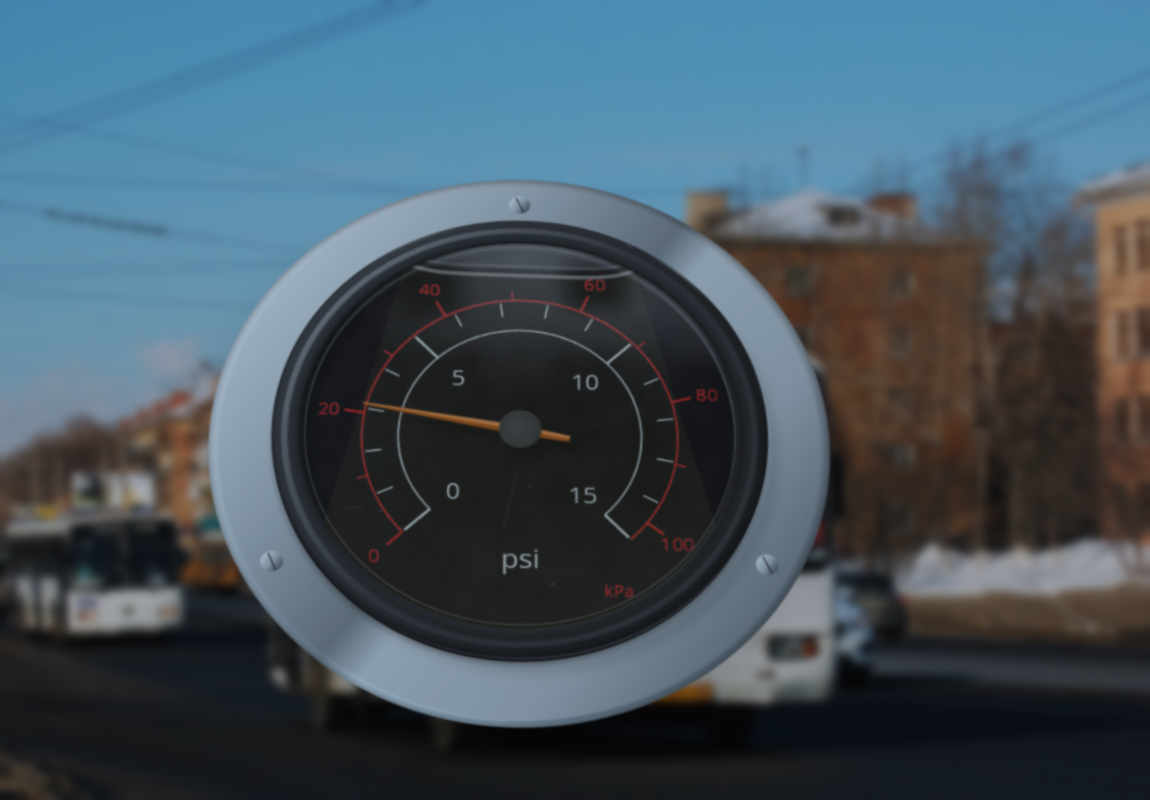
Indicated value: 3 psi
